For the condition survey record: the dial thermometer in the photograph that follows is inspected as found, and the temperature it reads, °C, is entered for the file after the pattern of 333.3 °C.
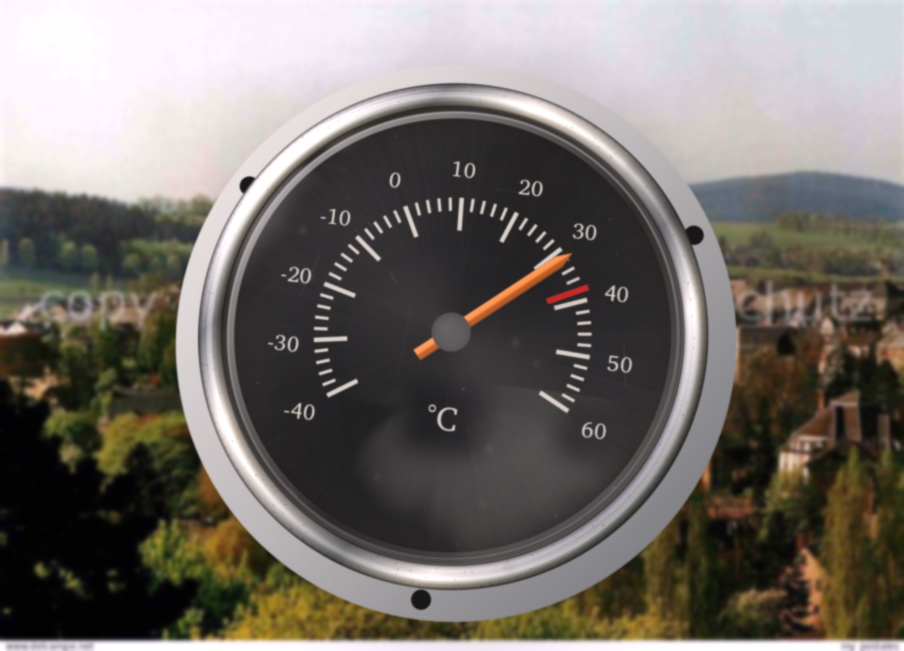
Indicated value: 32 °C
